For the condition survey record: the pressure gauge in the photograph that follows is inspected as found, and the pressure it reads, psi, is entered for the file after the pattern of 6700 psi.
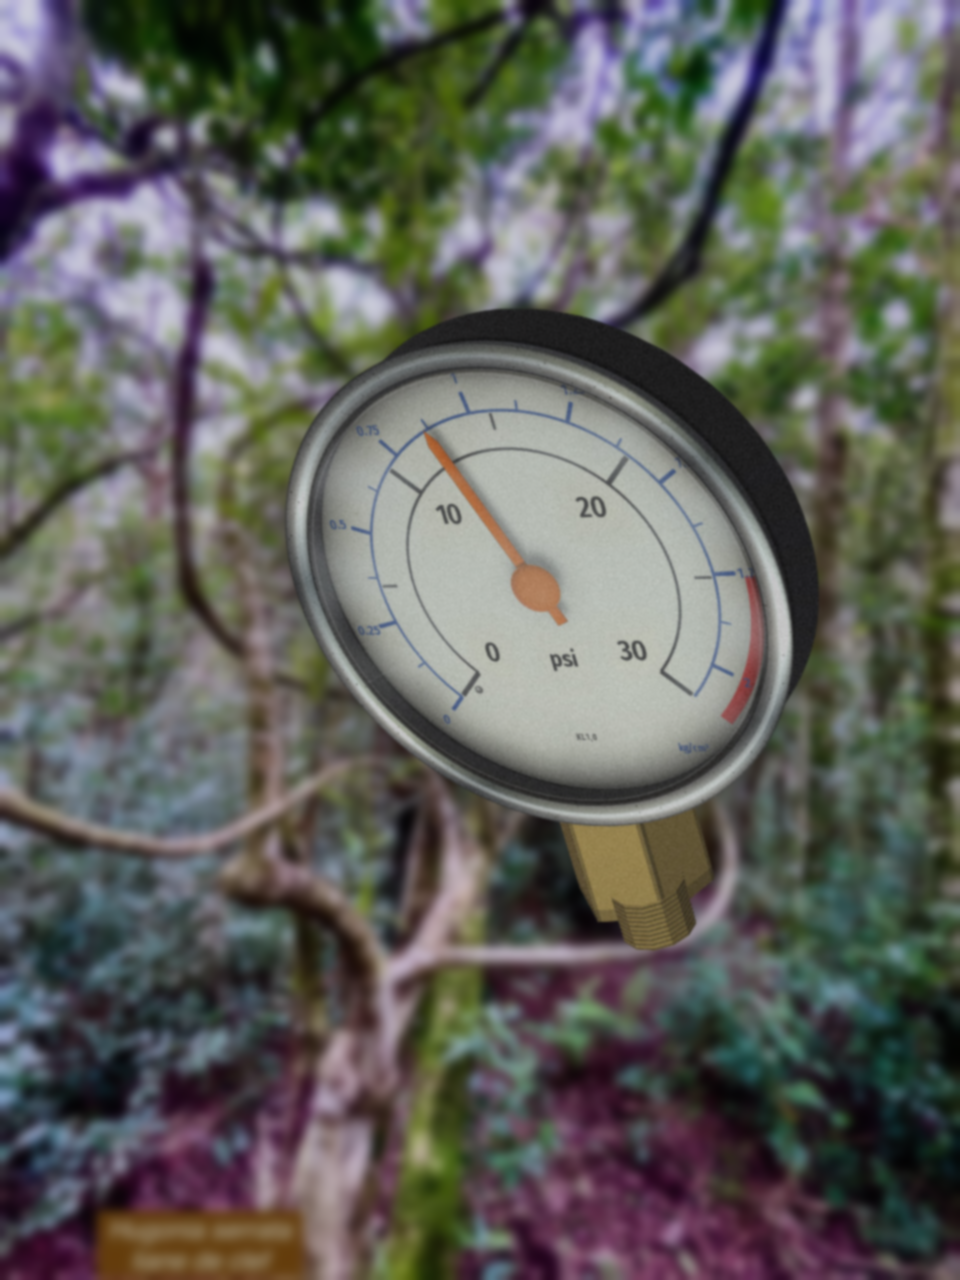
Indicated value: 12.5 psi
